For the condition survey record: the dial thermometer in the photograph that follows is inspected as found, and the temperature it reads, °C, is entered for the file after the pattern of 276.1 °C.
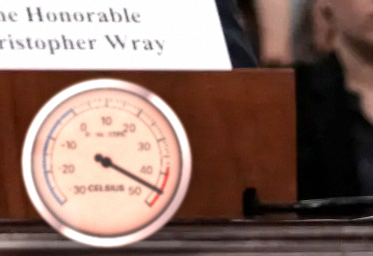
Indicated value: 45 °C
